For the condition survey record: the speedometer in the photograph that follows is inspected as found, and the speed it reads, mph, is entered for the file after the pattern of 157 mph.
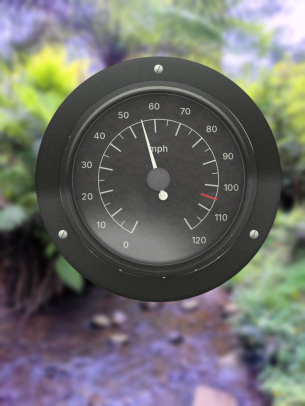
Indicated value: 55 mph
